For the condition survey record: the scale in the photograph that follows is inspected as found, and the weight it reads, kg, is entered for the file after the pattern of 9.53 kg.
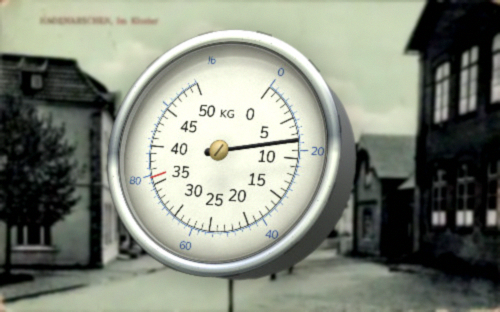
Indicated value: 8 kg
